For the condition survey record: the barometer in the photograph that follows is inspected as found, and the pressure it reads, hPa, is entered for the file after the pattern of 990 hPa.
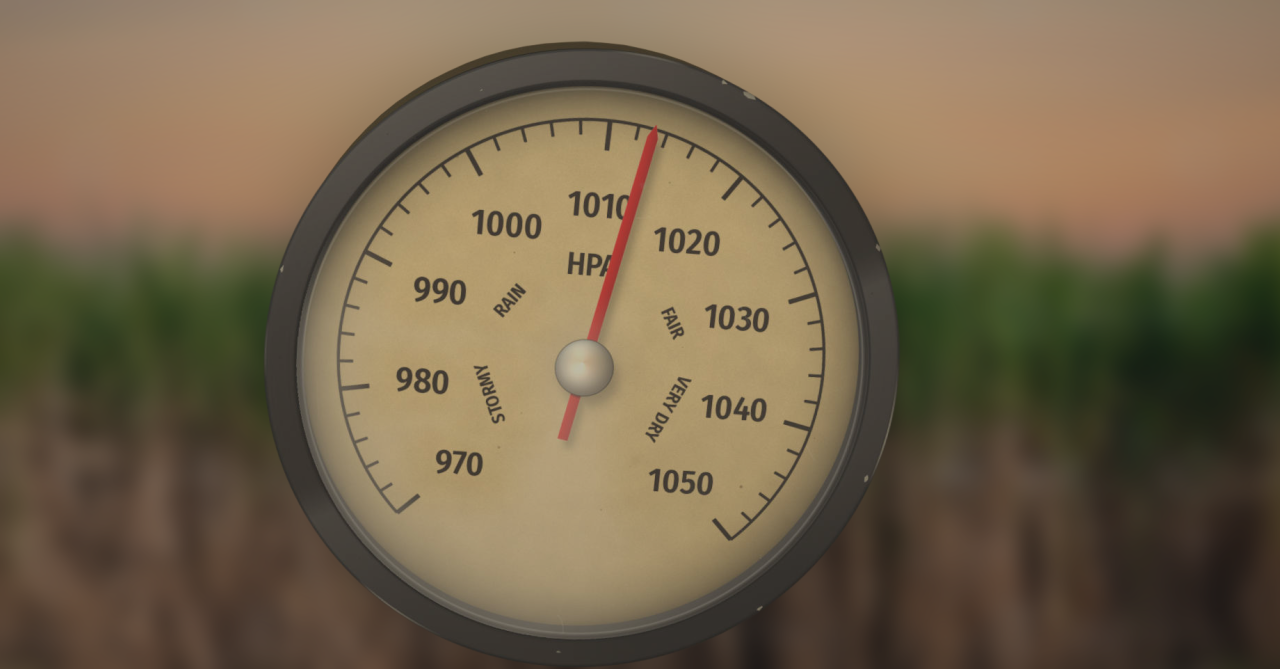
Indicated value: 1013 hPa
